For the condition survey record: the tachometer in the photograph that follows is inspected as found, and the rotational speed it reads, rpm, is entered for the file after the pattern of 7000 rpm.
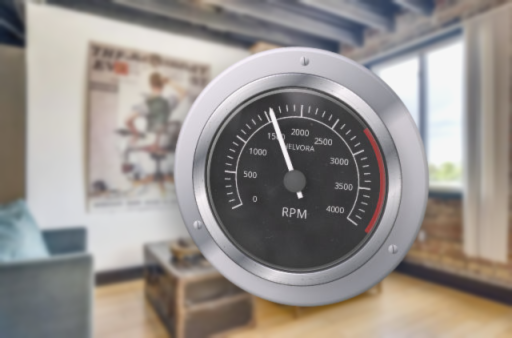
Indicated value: 1600 rpm
